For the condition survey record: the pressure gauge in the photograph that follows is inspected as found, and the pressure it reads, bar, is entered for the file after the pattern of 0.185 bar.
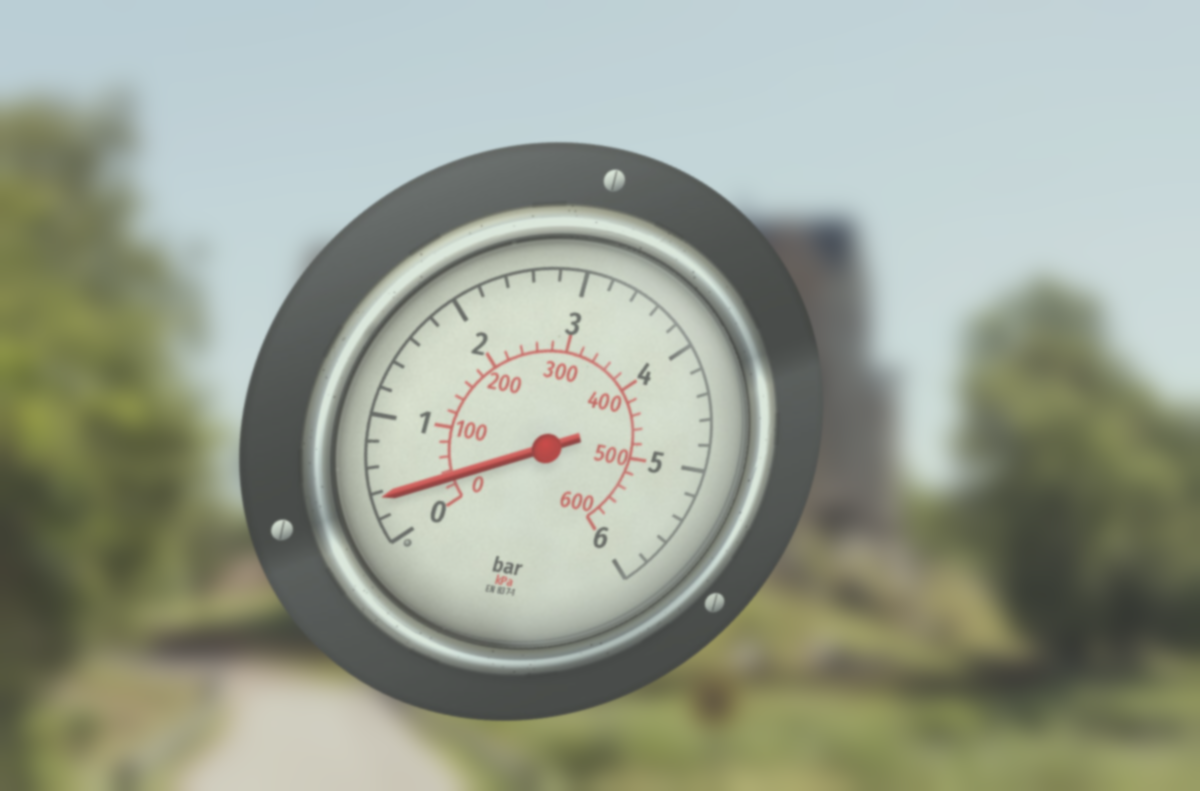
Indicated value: 0.4 bar
